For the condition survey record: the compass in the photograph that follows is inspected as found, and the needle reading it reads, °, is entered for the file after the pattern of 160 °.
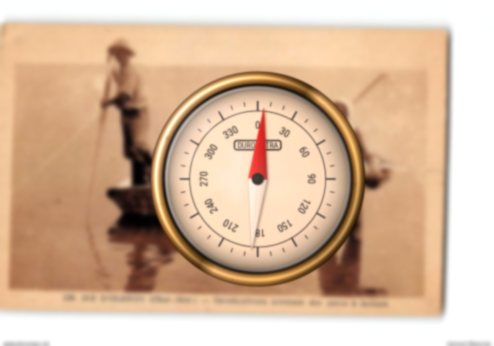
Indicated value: 5 °
